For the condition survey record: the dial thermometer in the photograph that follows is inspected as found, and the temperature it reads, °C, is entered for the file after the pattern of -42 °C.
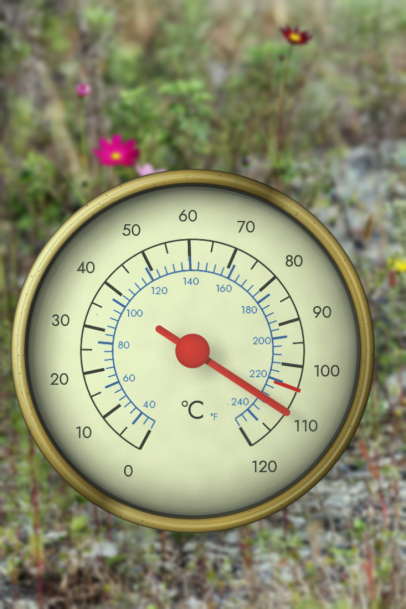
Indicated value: 110 °C
